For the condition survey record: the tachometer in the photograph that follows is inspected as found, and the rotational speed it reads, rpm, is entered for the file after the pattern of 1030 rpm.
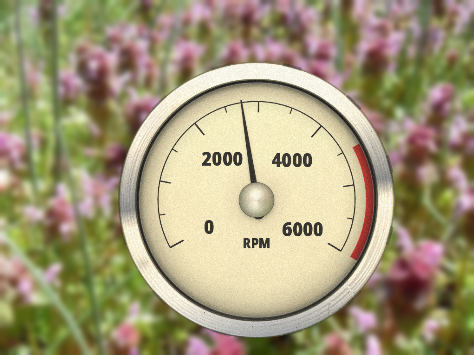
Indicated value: 2750 rpm
